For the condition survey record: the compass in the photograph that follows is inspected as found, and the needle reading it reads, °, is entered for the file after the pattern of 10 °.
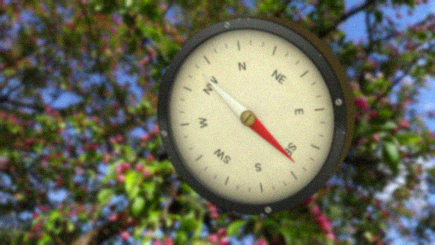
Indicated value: 140 °
